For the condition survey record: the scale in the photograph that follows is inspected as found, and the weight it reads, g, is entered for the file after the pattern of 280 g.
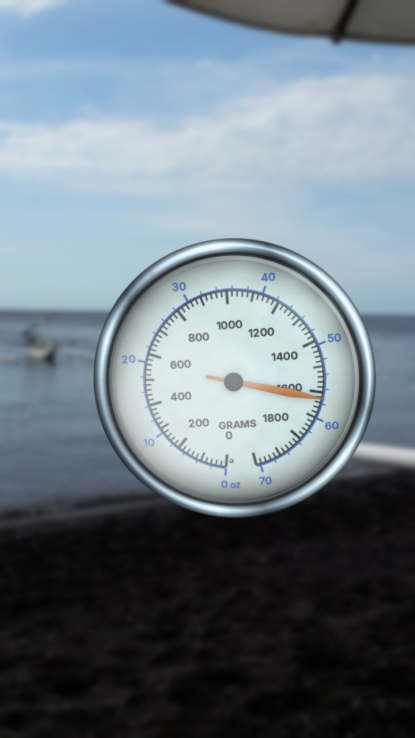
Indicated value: 1620 g
